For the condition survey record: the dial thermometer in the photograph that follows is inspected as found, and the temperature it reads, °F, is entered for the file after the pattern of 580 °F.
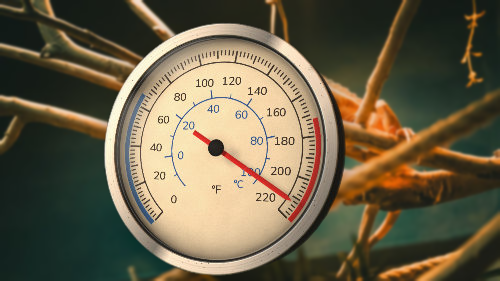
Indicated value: 212 °F
